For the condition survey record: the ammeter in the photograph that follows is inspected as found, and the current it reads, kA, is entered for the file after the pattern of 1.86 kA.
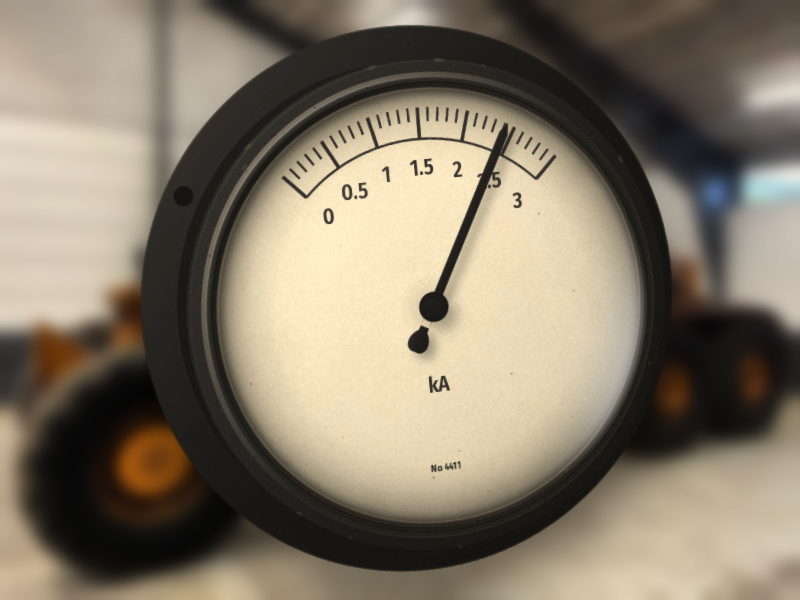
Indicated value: 2.4 kA
